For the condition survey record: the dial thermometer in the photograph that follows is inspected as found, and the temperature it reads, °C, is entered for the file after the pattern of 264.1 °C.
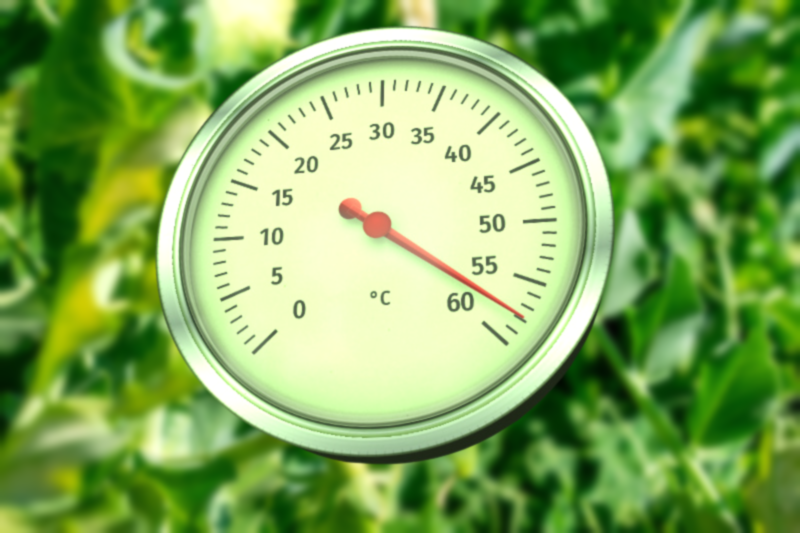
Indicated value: 58 °C
